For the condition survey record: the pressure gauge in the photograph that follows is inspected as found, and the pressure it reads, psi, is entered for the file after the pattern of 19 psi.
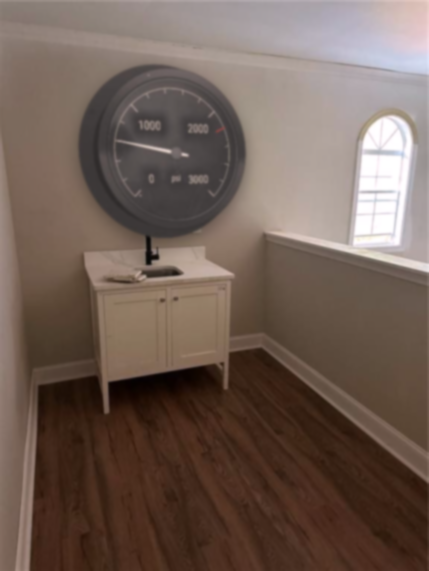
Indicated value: 600 psi
